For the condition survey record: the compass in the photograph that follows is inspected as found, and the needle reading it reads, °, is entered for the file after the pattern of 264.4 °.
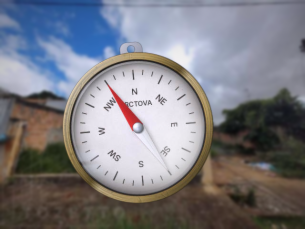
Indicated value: 330 °
